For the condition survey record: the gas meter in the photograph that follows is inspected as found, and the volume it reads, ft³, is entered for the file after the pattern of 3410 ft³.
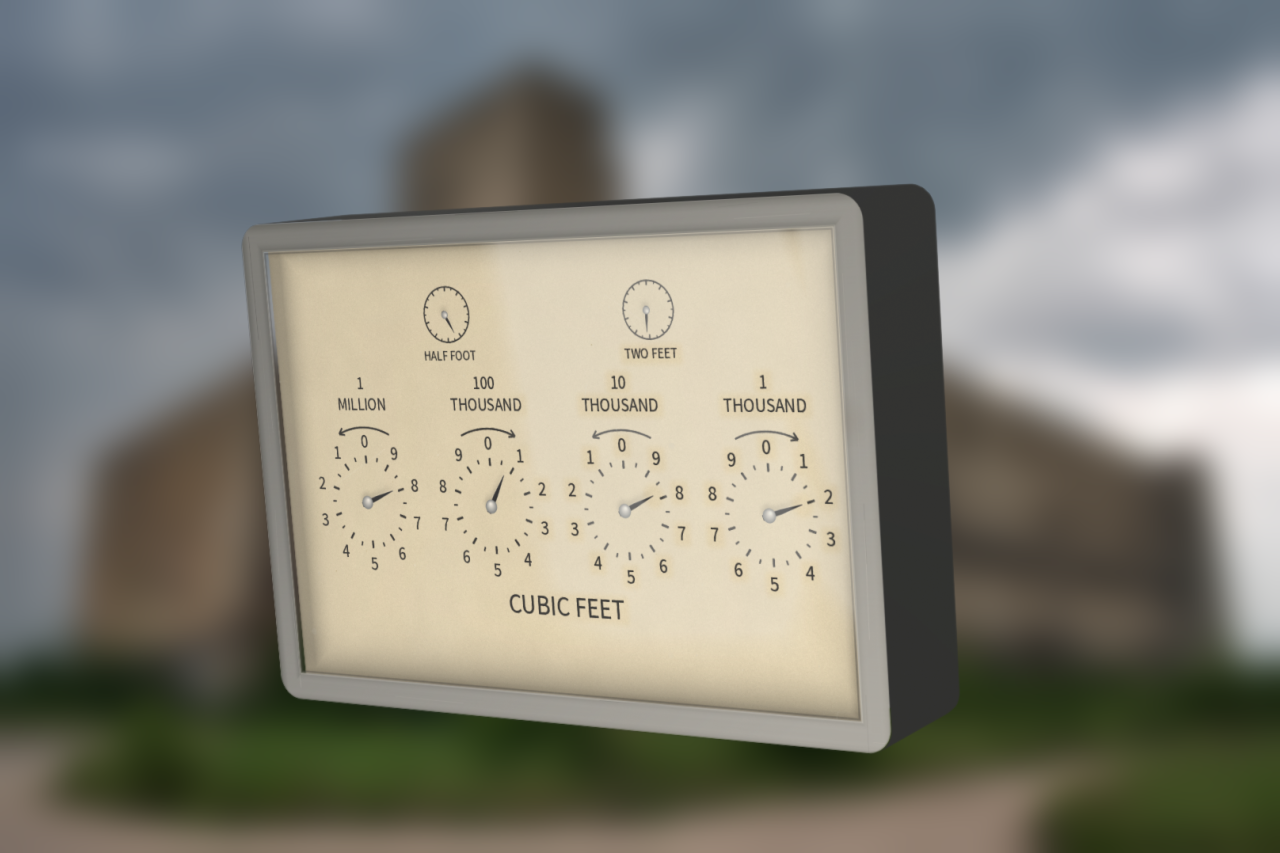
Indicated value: 808200 ft³
